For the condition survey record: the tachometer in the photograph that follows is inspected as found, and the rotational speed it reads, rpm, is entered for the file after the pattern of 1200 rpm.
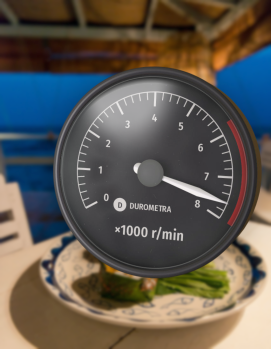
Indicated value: 7600 rpm
